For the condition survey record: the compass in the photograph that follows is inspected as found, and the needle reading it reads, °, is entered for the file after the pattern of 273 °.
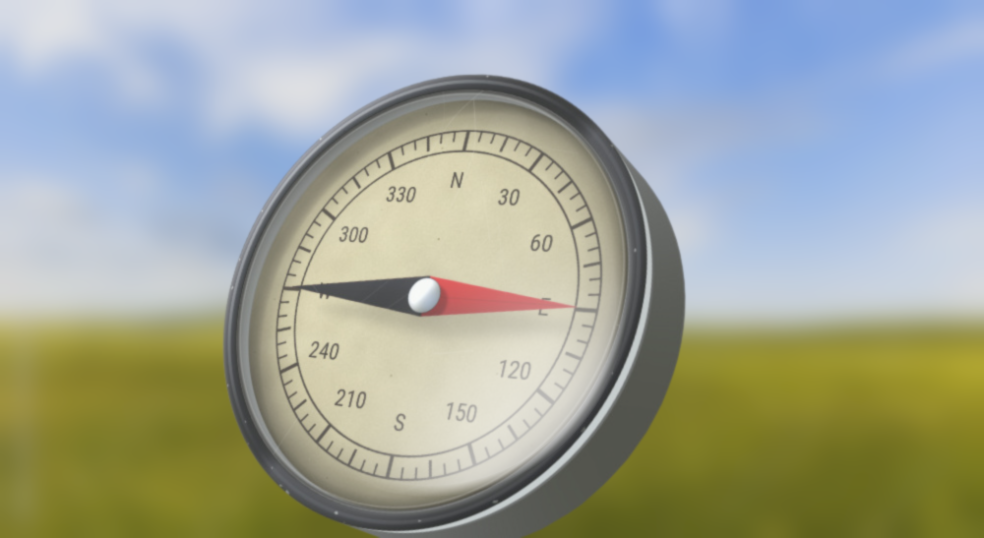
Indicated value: 90 °
